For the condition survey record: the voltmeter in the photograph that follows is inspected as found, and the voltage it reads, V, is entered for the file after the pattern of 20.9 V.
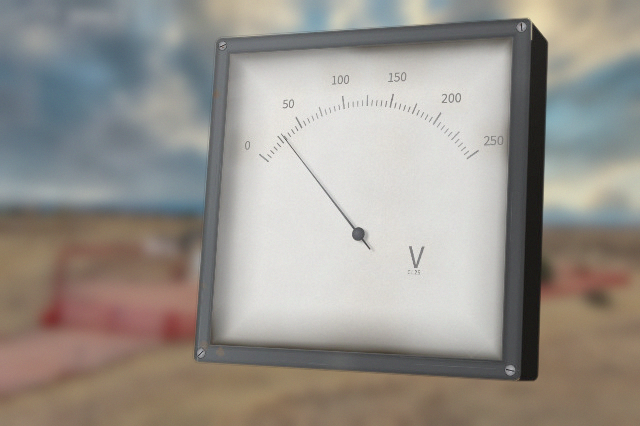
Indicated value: 30 V
